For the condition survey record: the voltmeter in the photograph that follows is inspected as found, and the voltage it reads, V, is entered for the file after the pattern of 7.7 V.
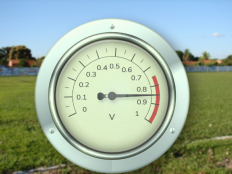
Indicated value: 0.85 V
